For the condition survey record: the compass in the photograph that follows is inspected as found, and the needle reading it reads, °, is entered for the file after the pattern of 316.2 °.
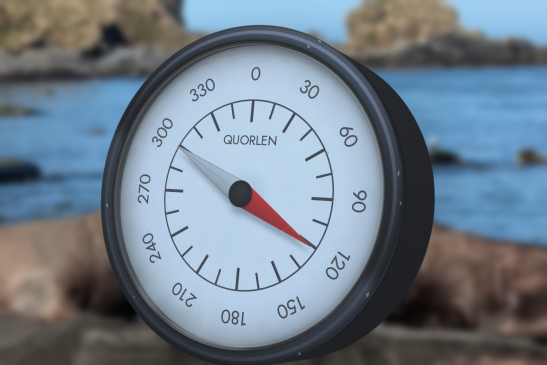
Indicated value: 120 °
